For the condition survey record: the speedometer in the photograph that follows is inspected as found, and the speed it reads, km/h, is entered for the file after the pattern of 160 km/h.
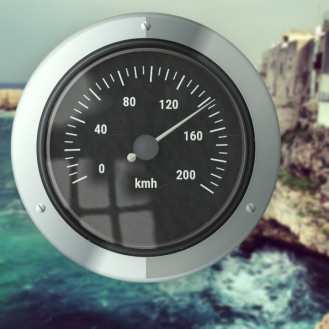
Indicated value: 142.5 km/h
